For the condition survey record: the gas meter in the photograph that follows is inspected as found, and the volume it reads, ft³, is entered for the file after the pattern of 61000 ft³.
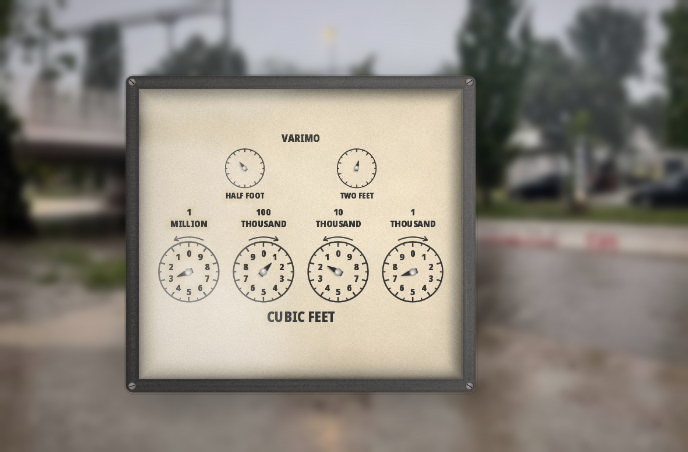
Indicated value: 311700 ft³
